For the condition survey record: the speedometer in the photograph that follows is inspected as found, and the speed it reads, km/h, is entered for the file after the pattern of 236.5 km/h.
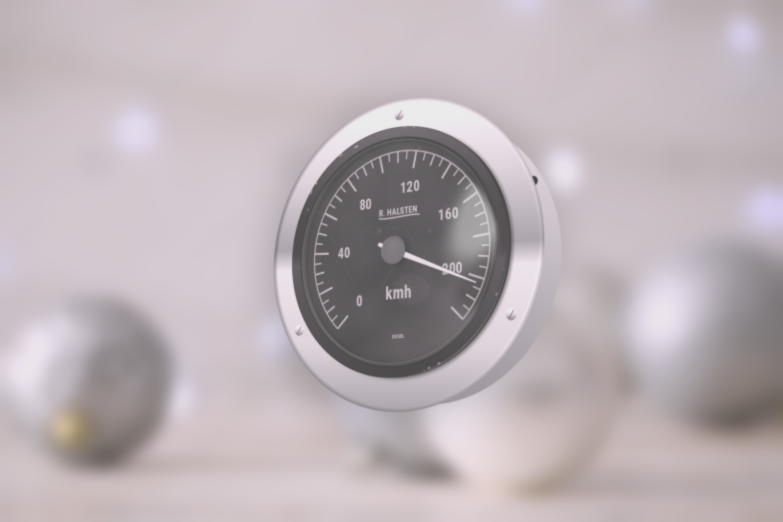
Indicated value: 202.5 km/h
